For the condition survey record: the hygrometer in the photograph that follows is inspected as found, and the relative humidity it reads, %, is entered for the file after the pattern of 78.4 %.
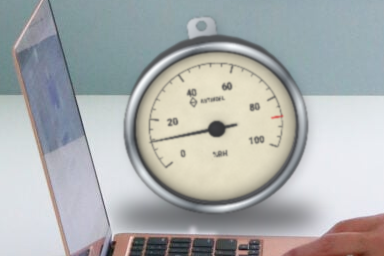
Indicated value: 12 %
